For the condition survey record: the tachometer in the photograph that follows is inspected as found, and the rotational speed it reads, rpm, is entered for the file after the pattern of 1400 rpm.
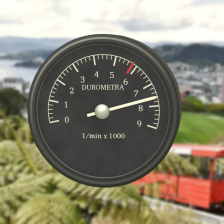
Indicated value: 7600 rpm
